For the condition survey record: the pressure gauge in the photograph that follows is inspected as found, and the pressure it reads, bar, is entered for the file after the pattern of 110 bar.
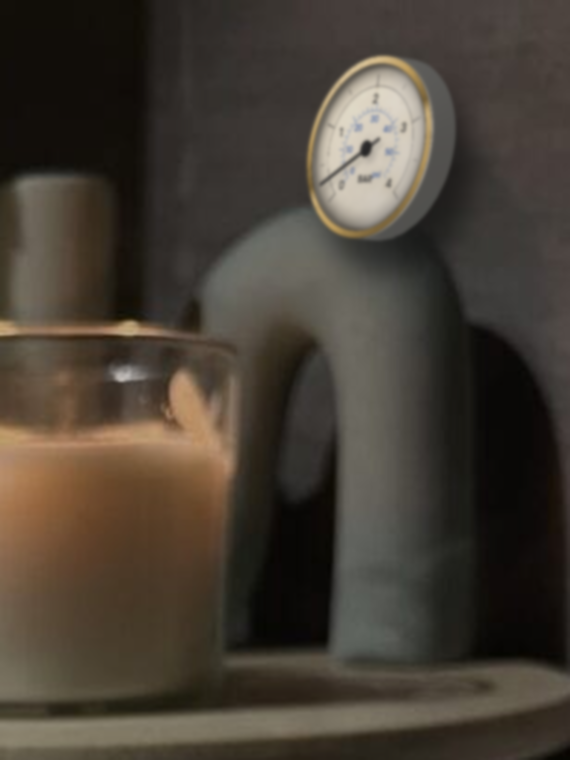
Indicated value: 0.25 bar
